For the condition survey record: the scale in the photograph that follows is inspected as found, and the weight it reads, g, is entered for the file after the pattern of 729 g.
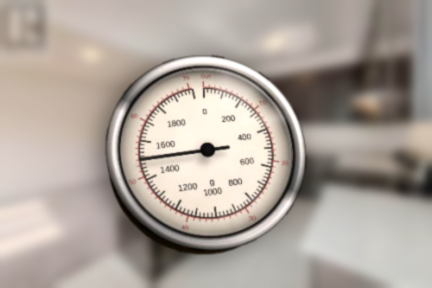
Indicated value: 1500 g
